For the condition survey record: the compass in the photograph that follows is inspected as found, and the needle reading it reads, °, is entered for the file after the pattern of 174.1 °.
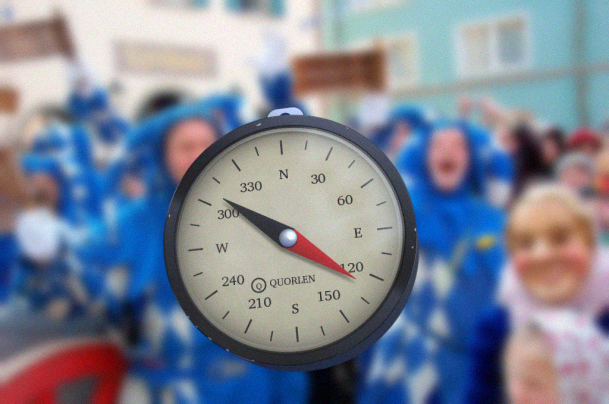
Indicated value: 127.5 °
